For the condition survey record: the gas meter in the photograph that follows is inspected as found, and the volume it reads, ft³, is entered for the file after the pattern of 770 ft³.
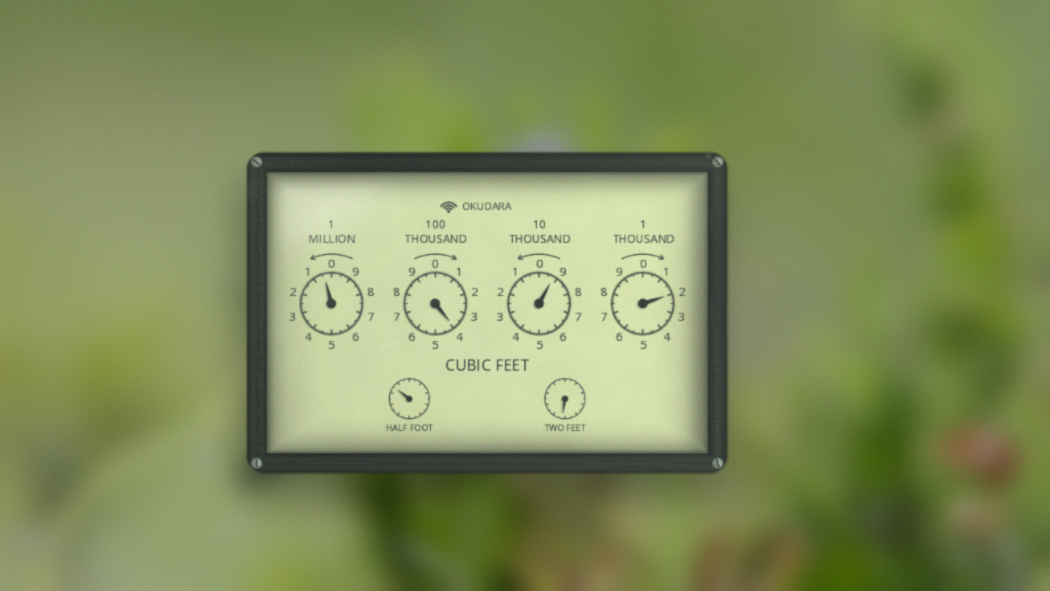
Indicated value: 39200 ft³
